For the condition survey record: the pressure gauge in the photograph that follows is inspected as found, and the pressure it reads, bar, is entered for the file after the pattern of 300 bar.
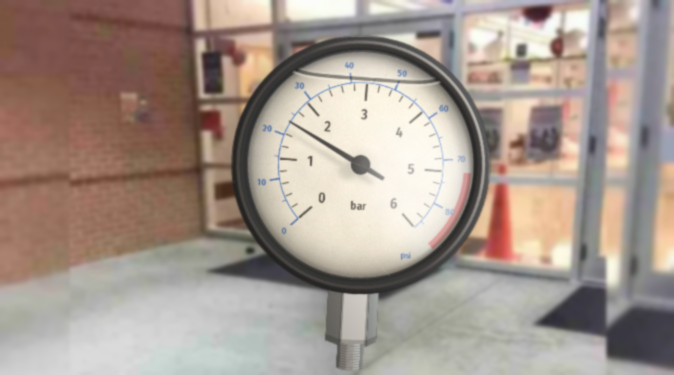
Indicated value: 1.6 bar
